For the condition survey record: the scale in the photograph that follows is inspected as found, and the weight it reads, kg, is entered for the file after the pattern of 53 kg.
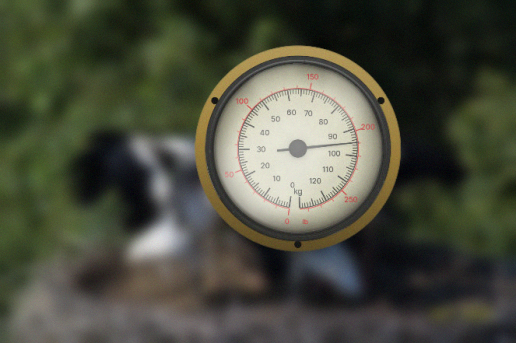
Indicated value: 95 kg
